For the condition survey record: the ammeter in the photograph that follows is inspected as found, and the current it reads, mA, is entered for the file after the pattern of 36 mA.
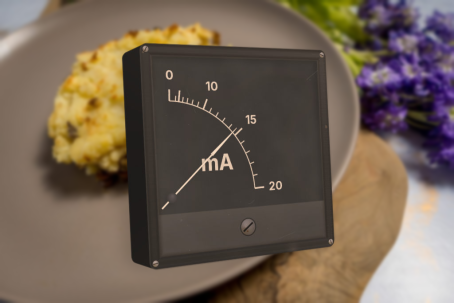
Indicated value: 14.5 mA
